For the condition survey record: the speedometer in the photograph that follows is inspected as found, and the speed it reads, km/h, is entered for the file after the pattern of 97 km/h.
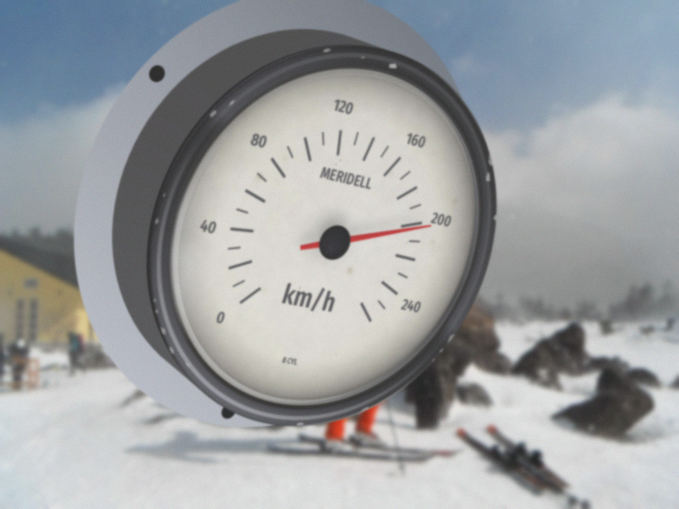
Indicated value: 200 km/h
